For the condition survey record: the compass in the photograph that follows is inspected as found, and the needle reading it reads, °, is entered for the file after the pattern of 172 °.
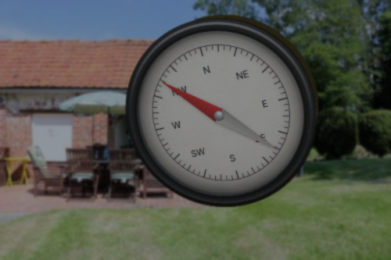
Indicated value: 315 °
